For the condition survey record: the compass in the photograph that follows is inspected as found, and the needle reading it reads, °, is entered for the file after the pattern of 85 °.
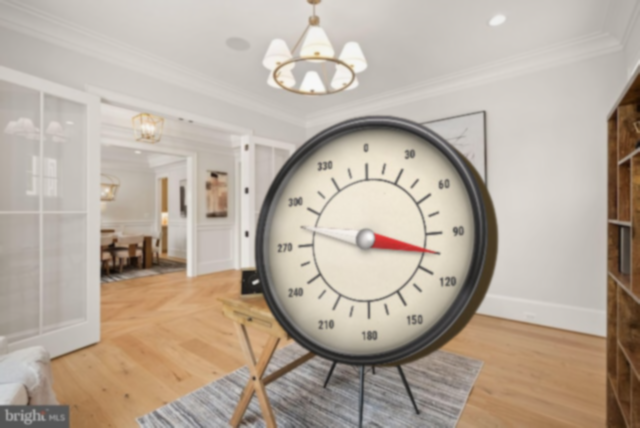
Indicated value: 105 °
